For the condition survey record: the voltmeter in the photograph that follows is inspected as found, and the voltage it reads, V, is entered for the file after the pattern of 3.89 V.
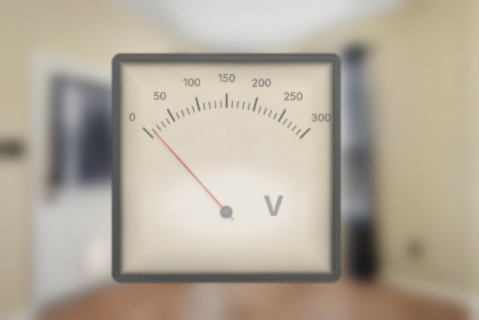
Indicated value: 10 V
